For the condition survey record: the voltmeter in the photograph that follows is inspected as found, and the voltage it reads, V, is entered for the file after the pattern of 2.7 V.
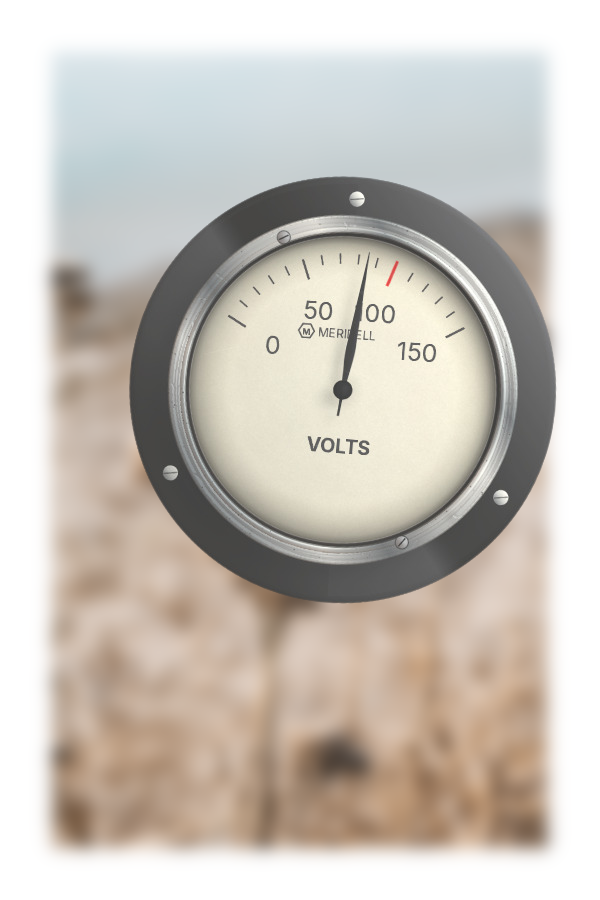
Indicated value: 85 V
